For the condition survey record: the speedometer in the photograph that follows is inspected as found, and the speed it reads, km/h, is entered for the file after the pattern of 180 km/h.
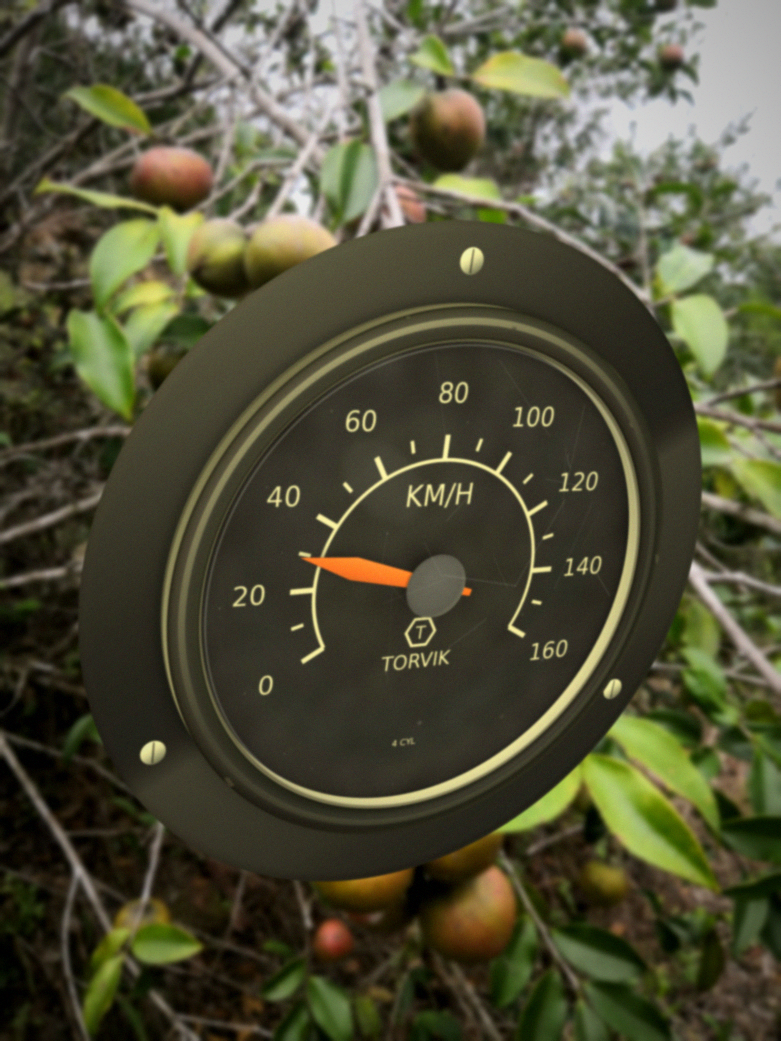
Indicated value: 30 km/h
